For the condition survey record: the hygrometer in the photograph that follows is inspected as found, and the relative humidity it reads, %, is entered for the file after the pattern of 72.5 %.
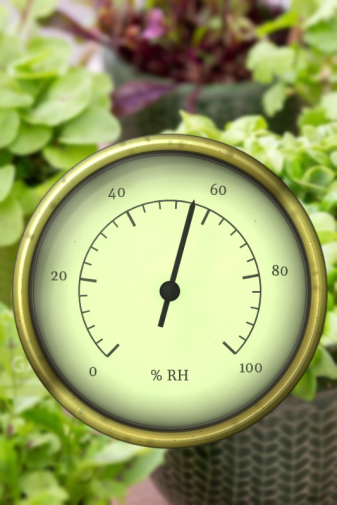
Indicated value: 56 %
